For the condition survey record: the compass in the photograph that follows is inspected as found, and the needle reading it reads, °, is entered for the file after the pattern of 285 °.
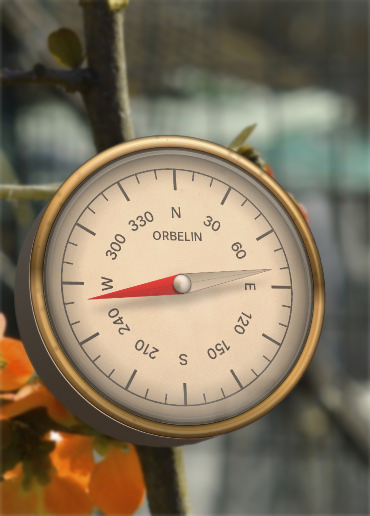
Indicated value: 260 °
